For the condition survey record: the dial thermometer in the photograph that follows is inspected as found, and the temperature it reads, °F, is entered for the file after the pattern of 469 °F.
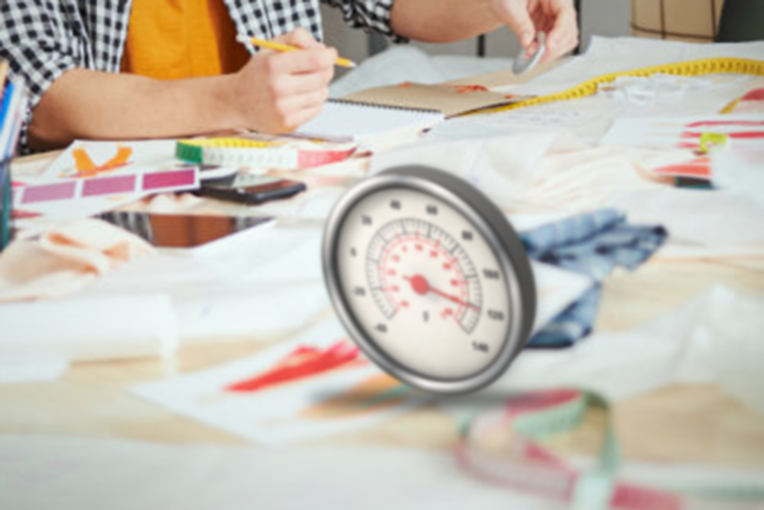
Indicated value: 120 °F
